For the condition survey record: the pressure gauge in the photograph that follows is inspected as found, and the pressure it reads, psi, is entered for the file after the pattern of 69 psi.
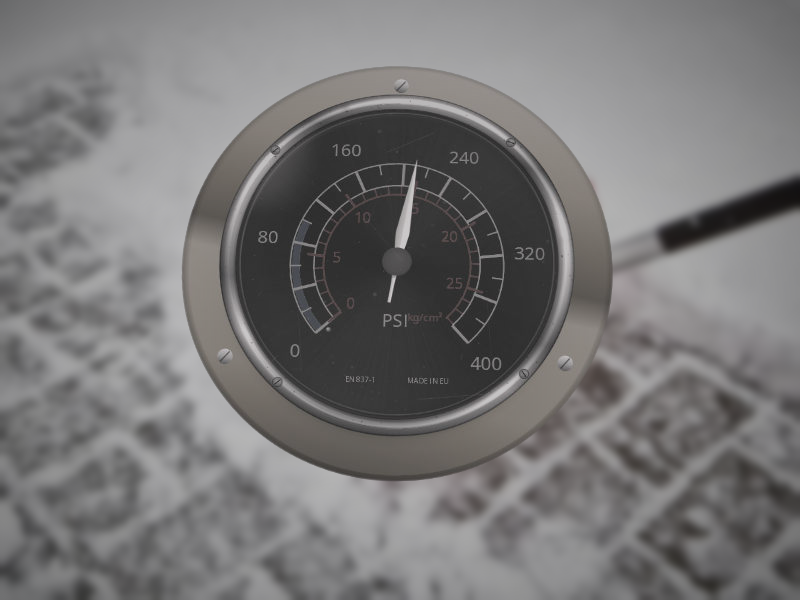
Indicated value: 210 psi
